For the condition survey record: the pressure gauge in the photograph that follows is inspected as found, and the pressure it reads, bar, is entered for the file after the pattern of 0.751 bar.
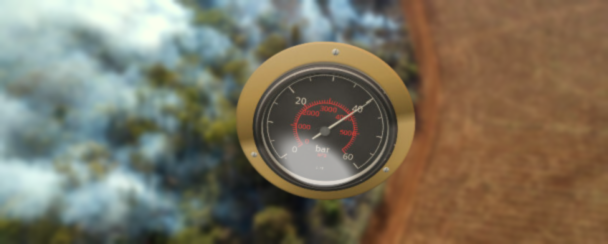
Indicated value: 40 bar
